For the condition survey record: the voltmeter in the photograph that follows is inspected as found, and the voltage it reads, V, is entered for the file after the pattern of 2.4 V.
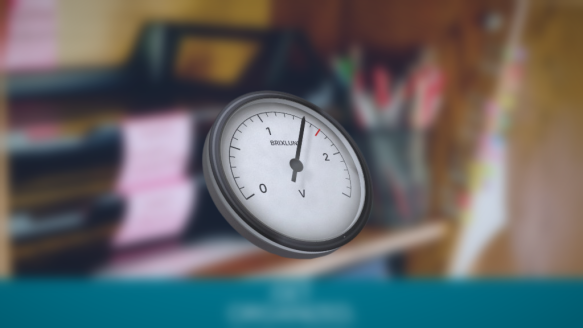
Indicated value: 1.5 V
